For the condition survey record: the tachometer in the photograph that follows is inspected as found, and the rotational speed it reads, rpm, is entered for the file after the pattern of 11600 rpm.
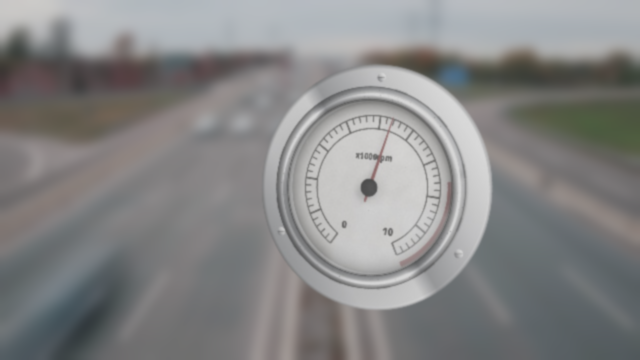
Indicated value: 5400 rpm
